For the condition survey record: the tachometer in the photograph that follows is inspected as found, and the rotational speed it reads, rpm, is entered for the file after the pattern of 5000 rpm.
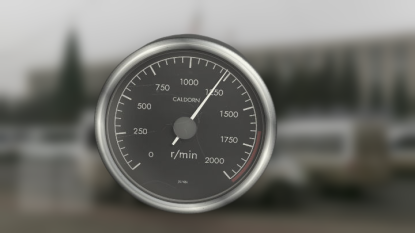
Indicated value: 1225 rpm
